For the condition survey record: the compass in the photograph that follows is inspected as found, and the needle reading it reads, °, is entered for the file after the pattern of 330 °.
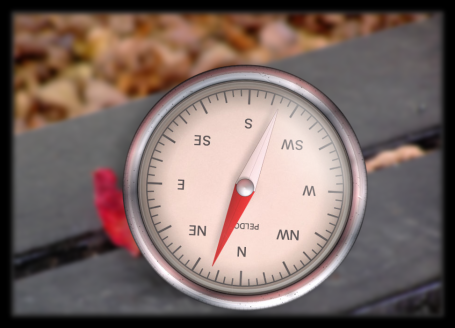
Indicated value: 20 °
